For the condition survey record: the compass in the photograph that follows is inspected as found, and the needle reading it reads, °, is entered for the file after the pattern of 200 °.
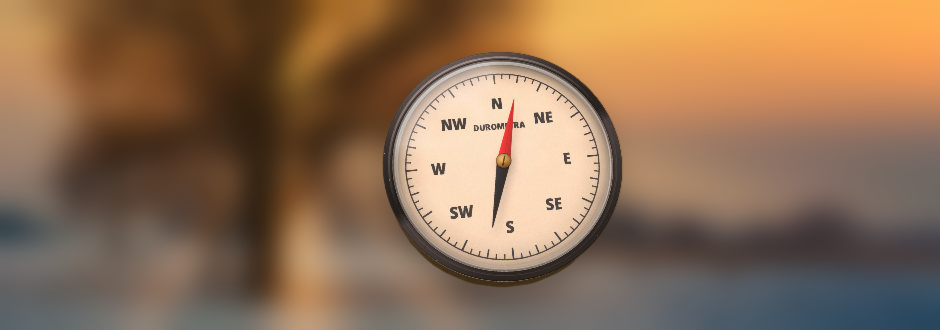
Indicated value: 15 °
